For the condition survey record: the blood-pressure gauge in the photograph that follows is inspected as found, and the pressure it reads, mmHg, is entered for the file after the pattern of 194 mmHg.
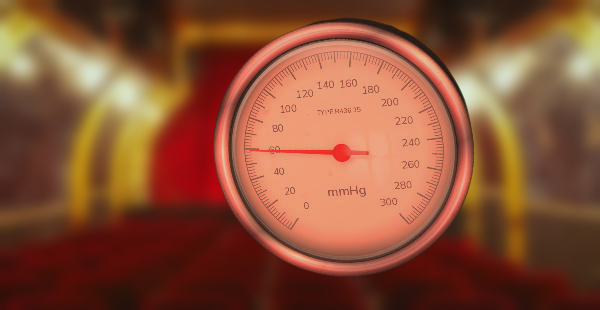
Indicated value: 60 mmHg
